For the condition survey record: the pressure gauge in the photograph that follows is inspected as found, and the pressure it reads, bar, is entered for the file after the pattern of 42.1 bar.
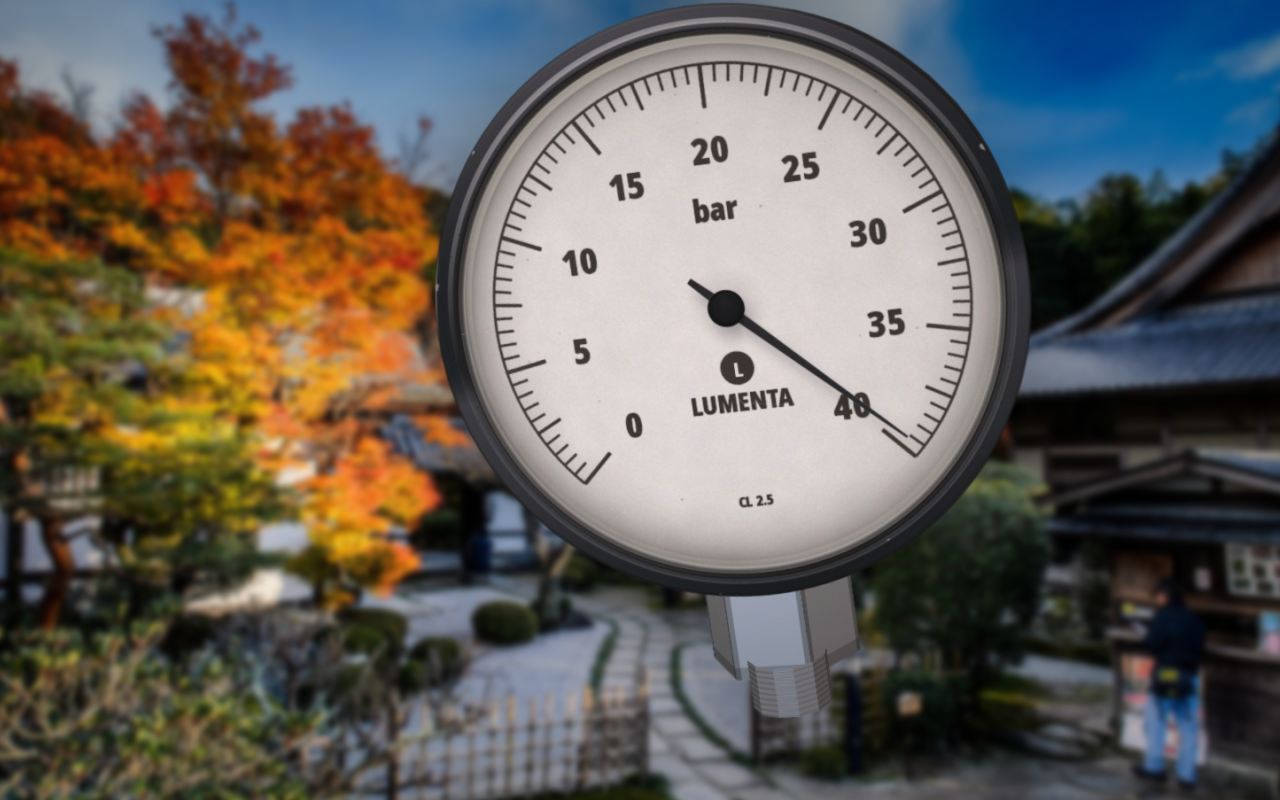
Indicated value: 39.5 bar
